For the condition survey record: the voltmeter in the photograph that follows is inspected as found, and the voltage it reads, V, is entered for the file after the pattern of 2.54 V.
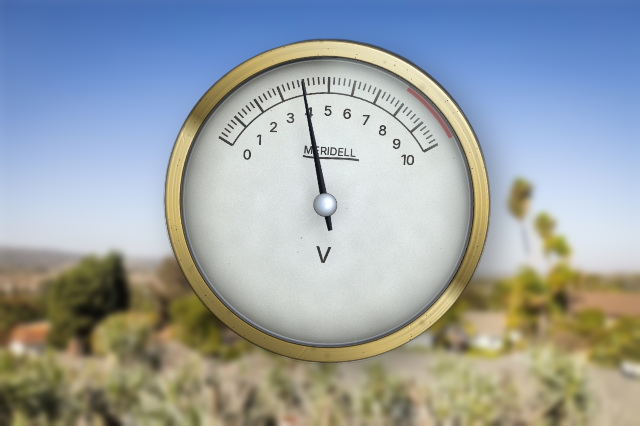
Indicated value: 4 V
